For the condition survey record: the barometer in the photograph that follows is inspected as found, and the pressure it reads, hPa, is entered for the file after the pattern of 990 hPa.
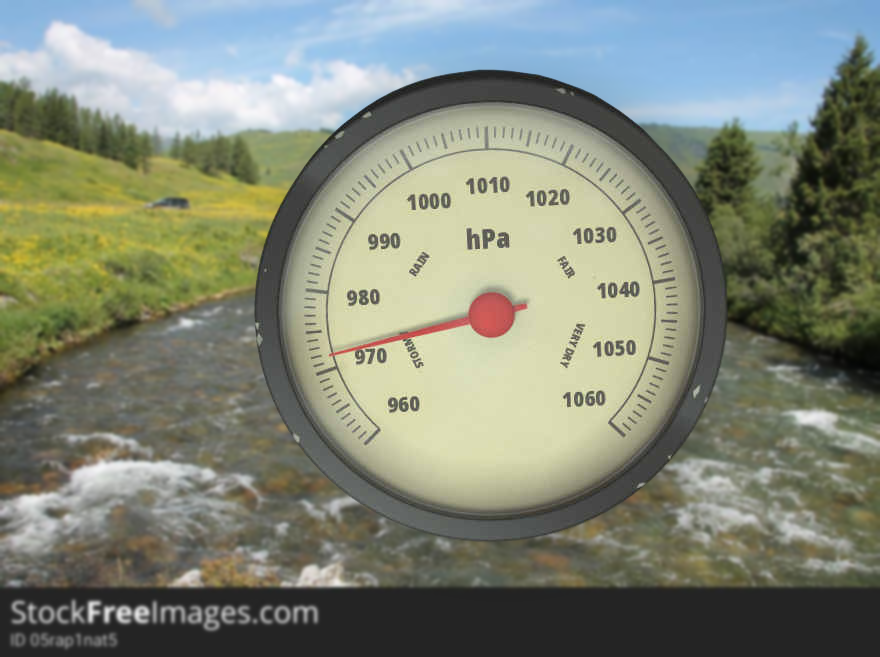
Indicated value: 972 hPa
